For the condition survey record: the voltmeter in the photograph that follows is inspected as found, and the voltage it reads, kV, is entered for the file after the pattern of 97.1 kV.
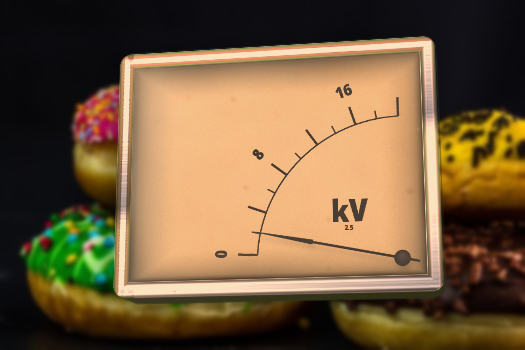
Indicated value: 2 kV
